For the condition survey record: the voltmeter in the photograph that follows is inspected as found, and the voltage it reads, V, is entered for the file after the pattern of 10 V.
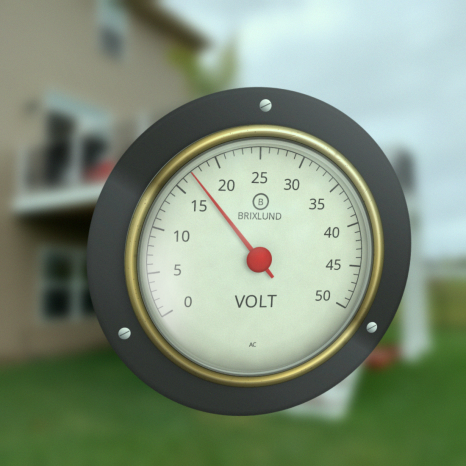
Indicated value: 17 V
